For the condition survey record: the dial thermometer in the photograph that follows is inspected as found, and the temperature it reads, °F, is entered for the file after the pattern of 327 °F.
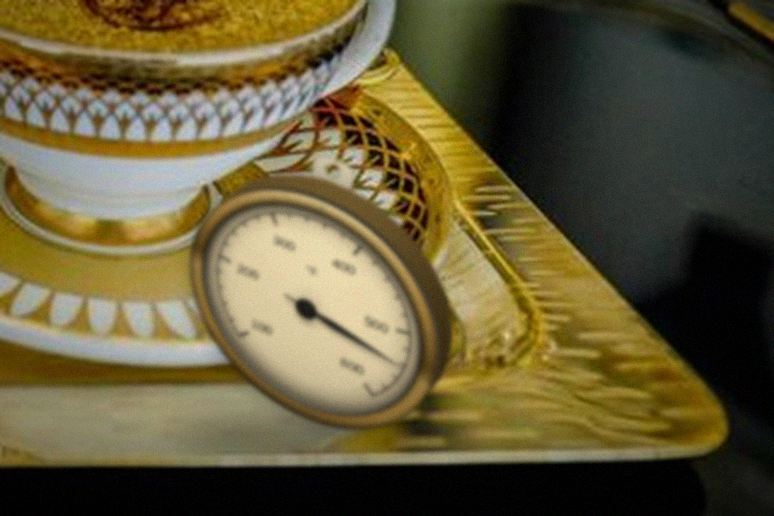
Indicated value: 540 °F
